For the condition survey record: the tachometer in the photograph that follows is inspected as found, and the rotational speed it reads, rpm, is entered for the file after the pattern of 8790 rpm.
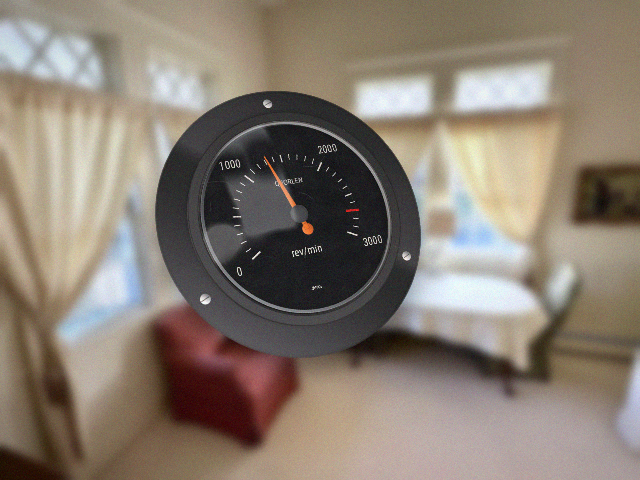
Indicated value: 1300 rpm
